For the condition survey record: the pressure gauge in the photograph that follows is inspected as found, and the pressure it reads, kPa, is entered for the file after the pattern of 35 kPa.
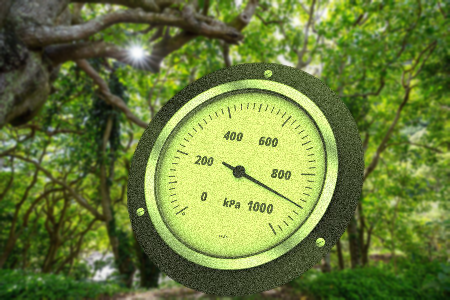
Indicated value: 900 kPa
